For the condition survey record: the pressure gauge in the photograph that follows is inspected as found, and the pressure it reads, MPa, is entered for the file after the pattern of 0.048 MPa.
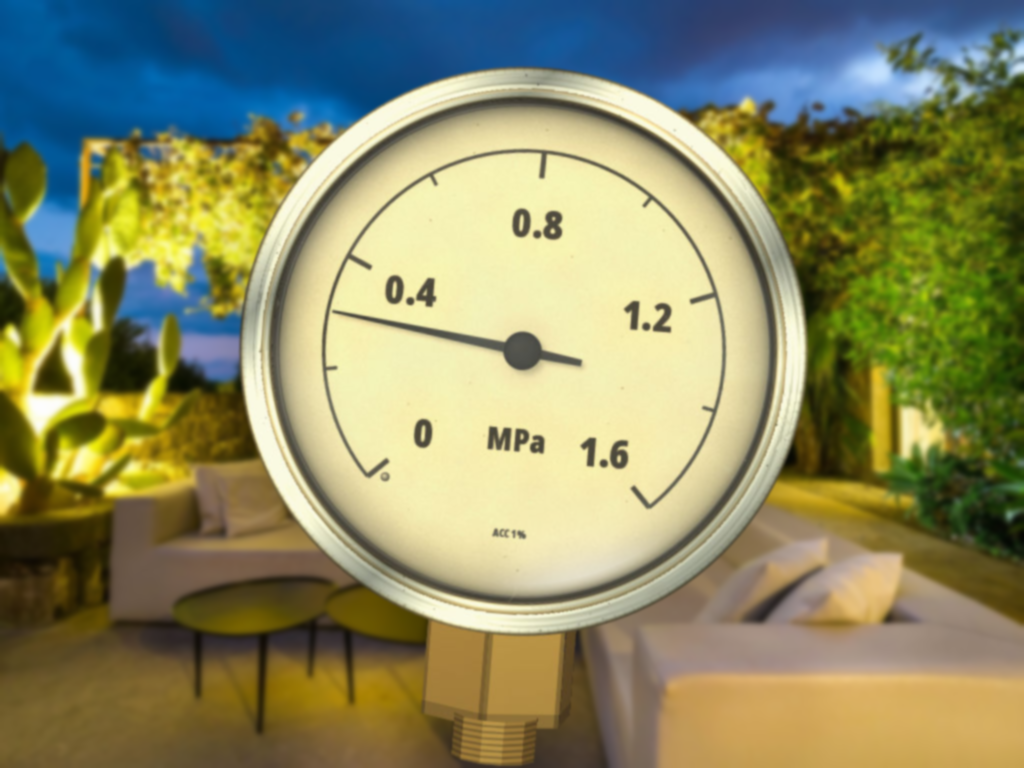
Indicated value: 0.3 MPa
